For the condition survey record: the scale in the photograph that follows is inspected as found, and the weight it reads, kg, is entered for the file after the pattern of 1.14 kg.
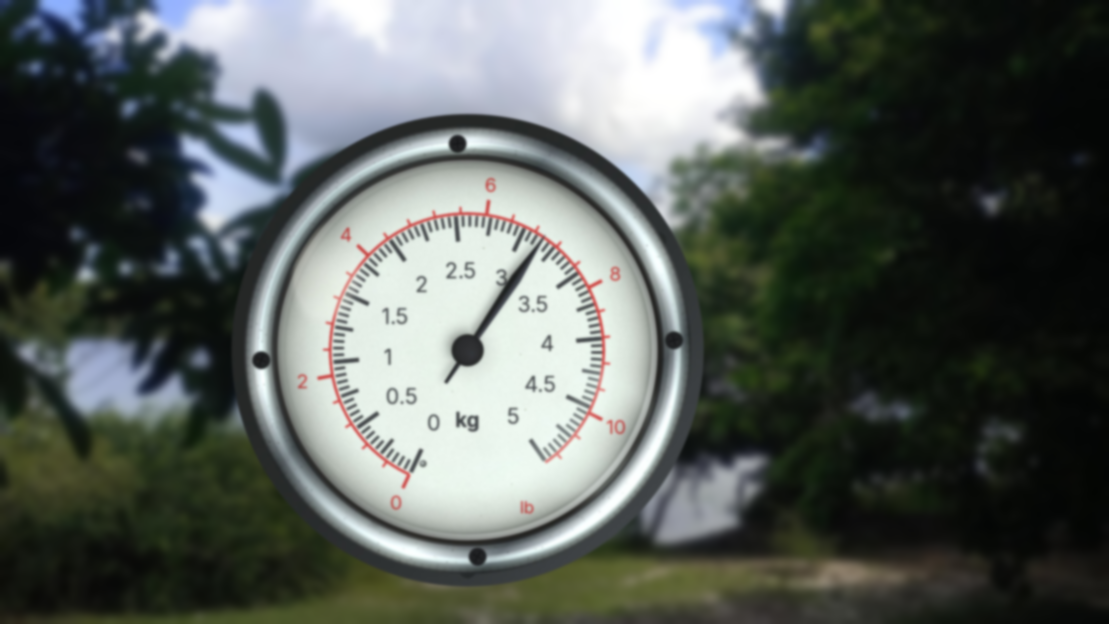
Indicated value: 3.15 kg
